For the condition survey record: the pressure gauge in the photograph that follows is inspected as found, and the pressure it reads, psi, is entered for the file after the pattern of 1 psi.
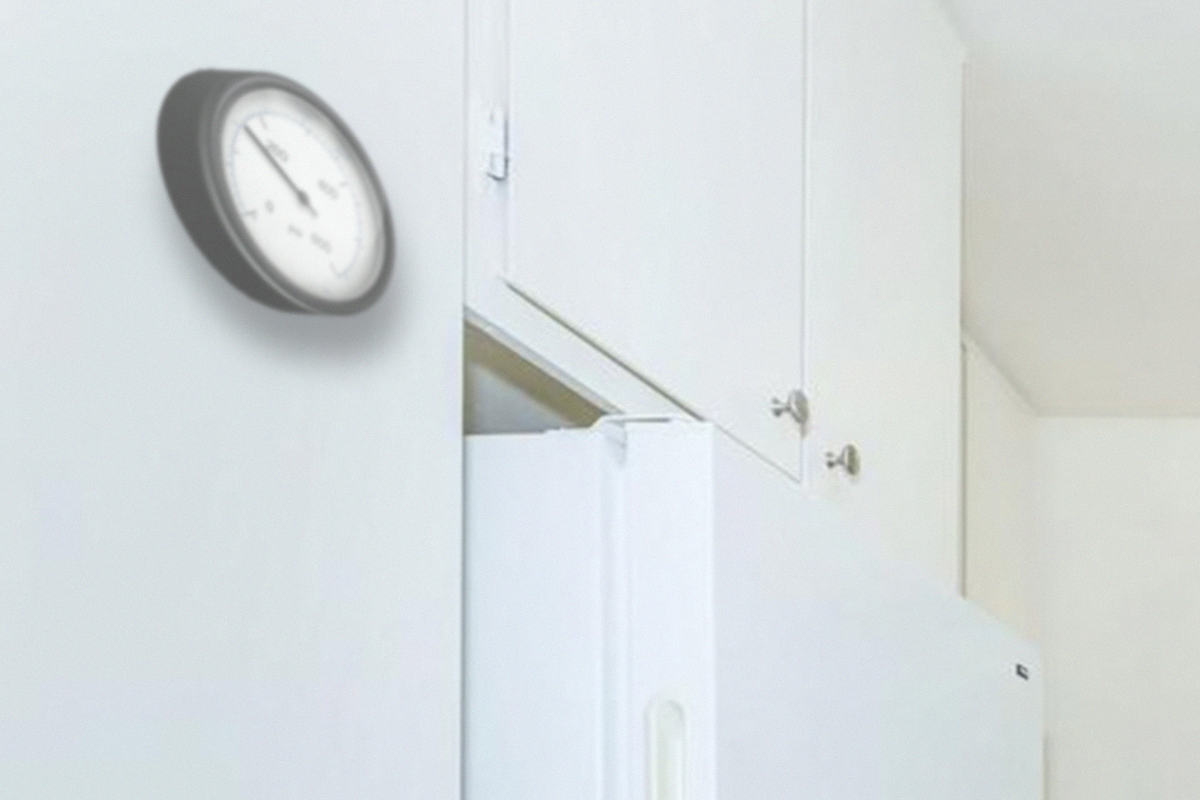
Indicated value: 150 psi
